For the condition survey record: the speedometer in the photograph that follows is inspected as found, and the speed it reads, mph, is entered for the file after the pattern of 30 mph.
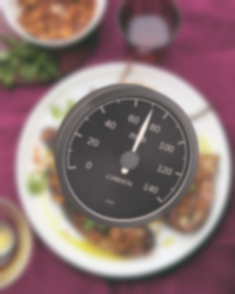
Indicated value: 70 mph
